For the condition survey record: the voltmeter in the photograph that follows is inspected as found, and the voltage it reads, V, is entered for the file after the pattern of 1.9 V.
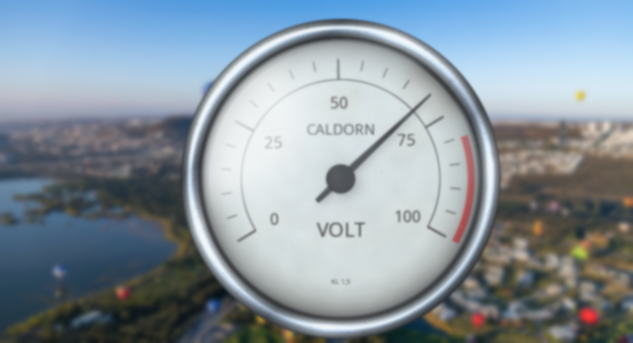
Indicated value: 70 V
